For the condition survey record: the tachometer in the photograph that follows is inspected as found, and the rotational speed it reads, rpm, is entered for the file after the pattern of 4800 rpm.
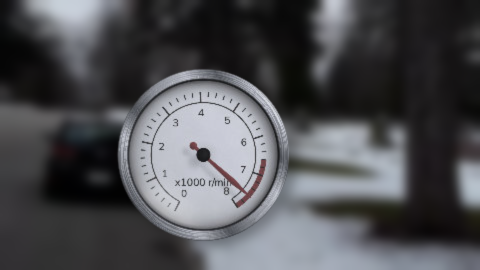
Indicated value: 7600 rpm
